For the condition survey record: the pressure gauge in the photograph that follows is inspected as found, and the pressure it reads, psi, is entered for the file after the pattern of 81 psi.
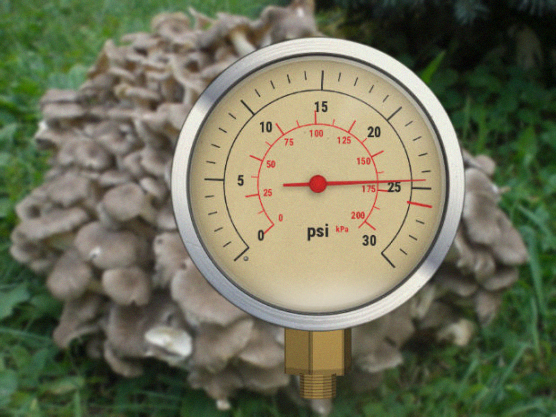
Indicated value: 24.5 psi
